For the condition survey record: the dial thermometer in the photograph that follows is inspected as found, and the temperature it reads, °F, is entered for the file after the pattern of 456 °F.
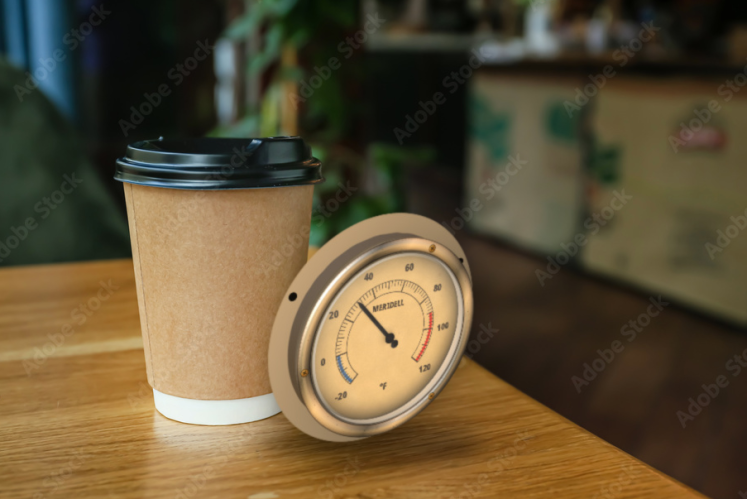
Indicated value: 30 °F
